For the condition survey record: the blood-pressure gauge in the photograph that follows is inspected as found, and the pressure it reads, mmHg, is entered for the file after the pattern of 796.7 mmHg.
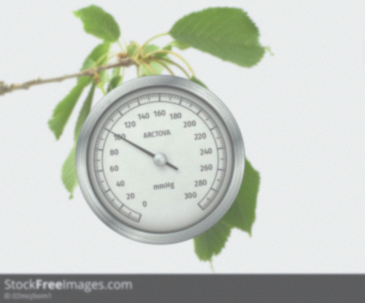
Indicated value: 100 mmHg
